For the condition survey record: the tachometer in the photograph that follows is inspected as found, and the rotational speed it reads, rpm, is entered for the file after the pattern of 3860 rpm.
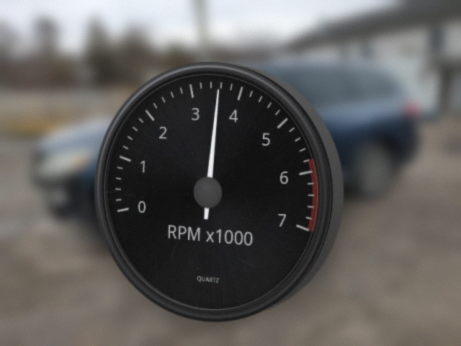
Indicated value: 3600 rpm
